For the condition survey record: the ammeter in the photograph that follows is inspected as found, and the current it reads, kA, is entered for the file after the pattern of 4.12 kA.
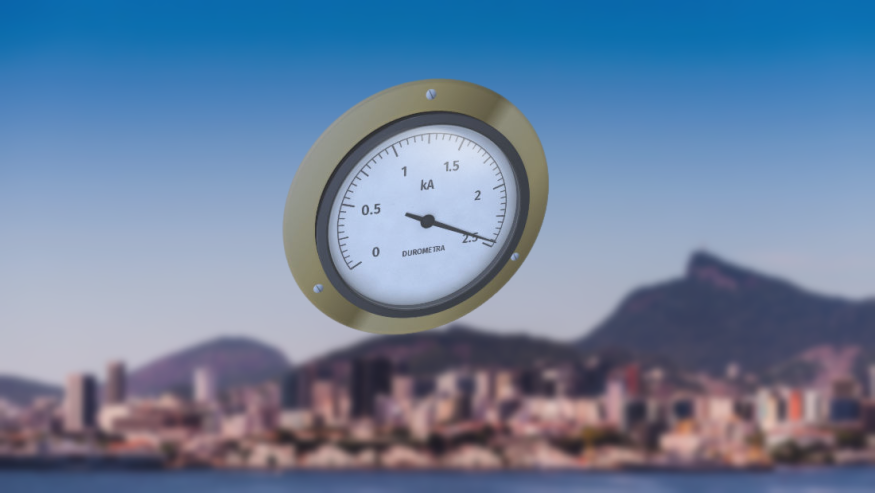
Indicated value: 2.45 kA
